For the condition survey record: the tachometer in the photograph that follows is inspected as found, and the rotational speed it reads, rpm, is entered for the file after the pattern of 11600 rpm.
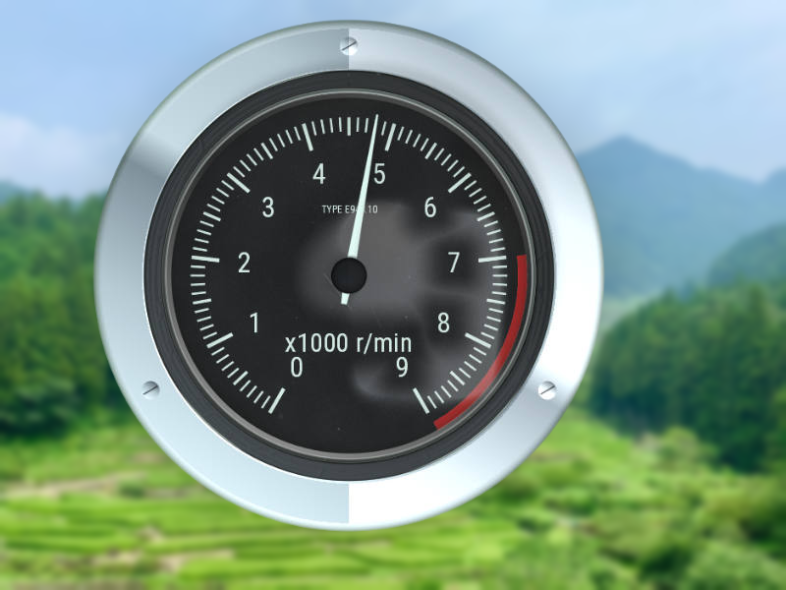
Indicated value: 4800 rpm
